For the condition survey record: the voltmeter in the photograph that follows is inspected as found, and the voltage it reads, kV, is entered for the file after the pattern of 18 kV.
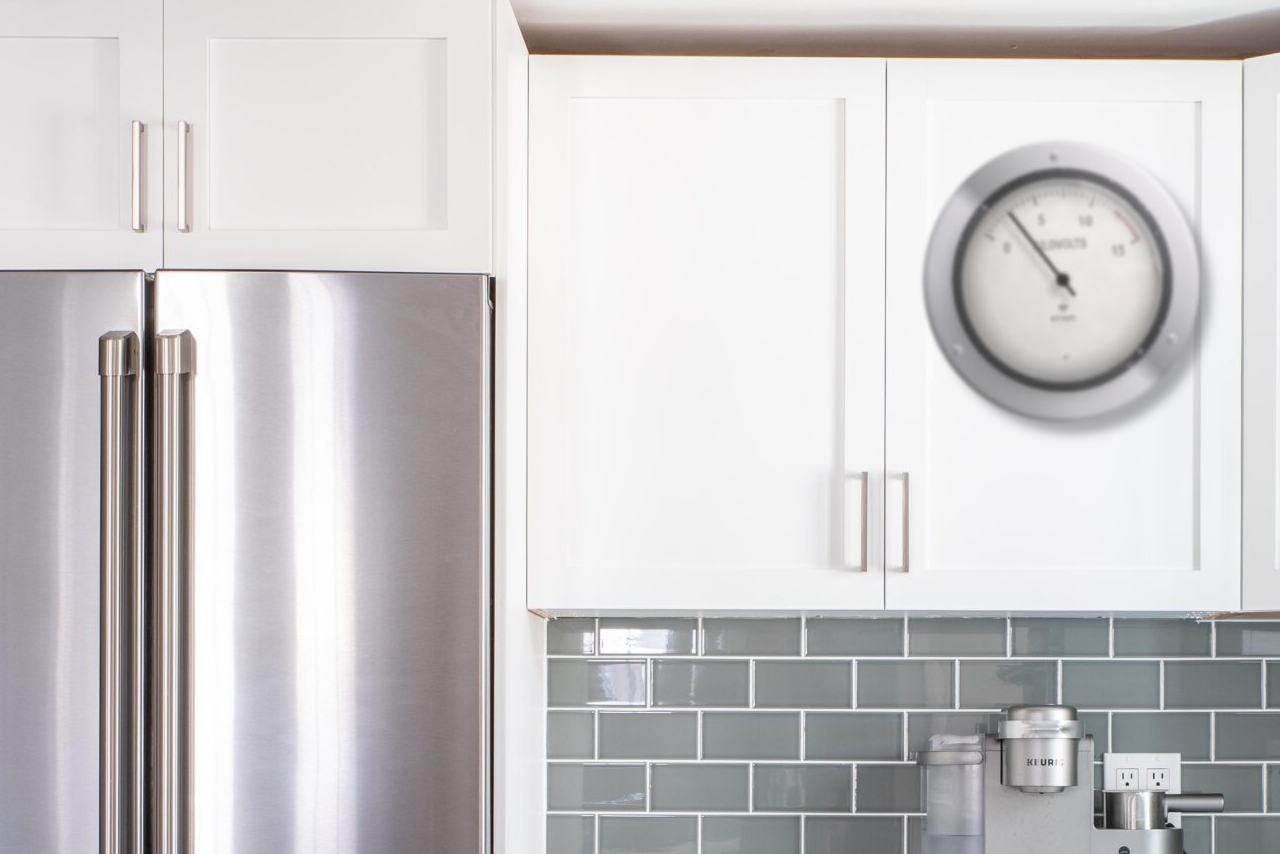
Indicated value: 2.5 kV
